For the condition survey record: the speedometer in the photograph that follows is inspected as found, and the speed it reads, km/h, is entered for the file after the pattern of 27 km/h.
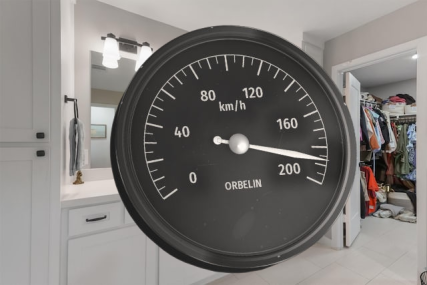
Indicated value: 187.5 km/h
